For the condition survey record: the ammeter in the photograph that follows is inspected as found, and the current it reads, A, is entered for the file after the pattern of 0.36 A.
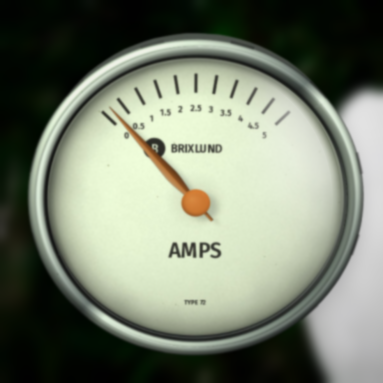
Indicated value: 0.25 A
